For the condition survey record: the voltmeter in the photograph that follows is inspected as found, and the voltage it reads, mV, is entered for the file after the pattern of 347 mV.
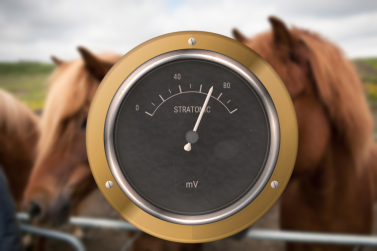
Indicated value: 70 mV
